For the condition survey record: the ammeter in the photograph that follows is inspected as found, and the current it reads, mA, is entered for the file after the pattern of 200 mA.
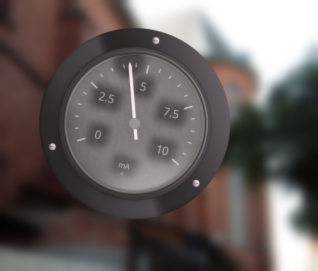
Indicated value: 4.25 mA
